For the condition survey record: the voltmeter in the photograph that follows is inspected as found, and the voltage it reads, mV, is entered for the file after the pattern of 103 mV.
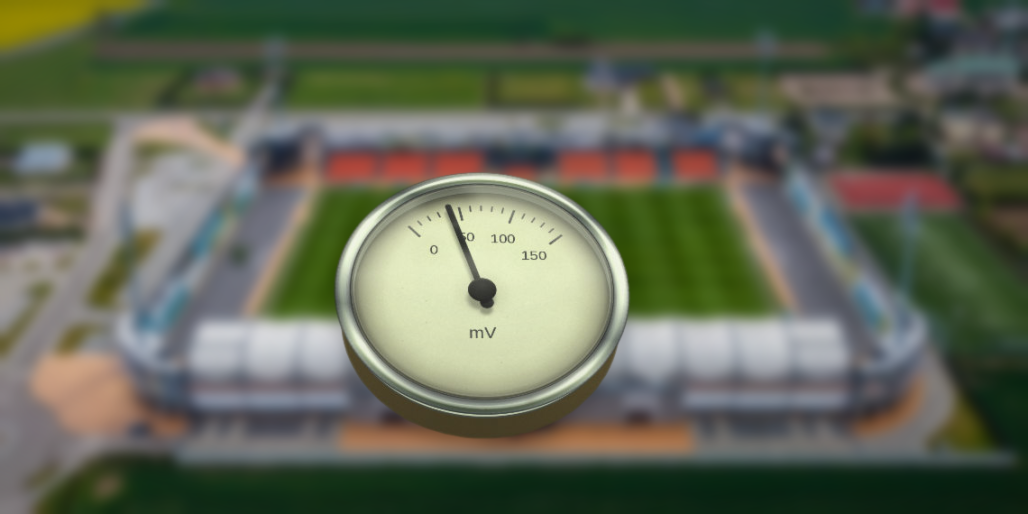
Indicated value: 40 mV
